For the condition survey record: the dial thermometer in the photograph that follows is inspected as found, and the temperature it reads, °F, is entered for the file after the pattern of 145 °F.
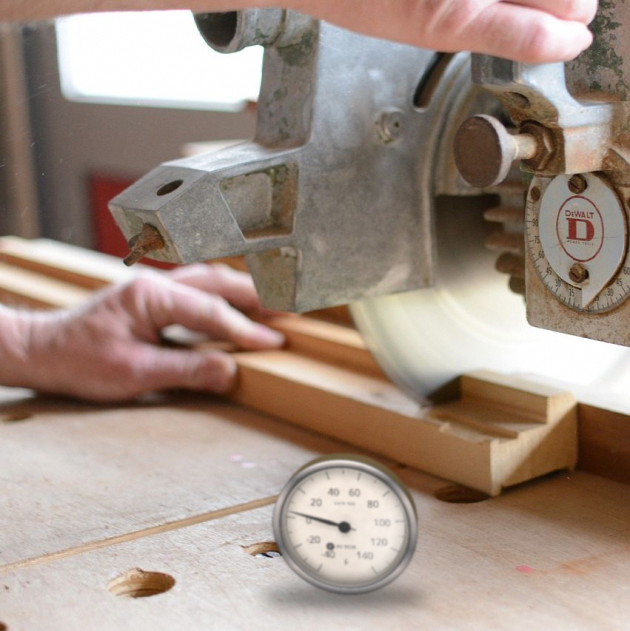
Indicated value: 5 °F
